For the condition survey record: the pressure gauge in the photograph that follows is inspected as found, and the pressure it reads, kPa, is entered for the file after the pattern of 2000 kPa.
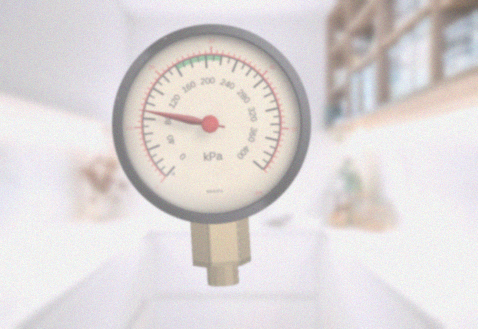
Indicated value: 90 kPa
